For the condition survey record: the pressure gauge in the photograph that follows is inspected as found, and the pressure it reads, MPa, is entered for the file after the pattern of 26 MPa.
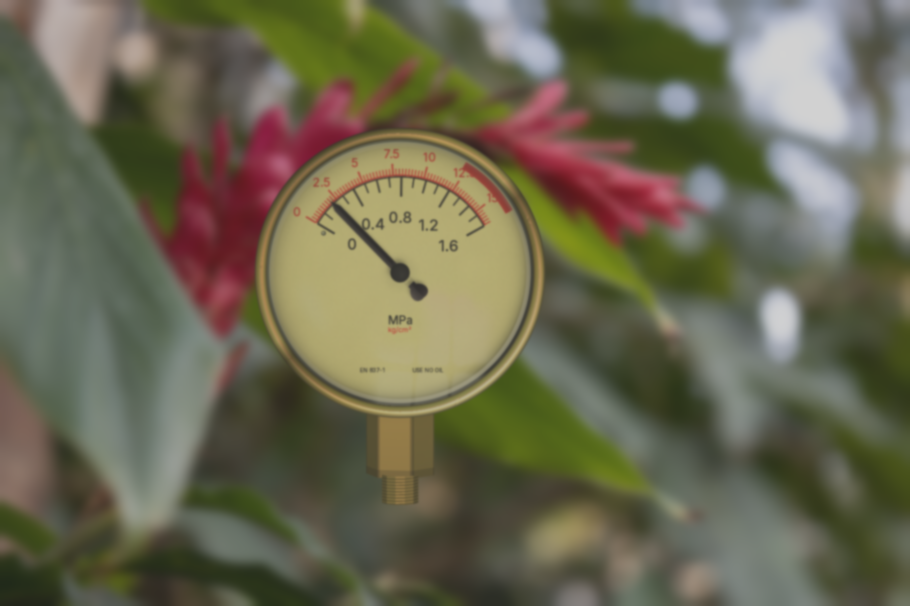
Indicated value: 0.2 MPa
